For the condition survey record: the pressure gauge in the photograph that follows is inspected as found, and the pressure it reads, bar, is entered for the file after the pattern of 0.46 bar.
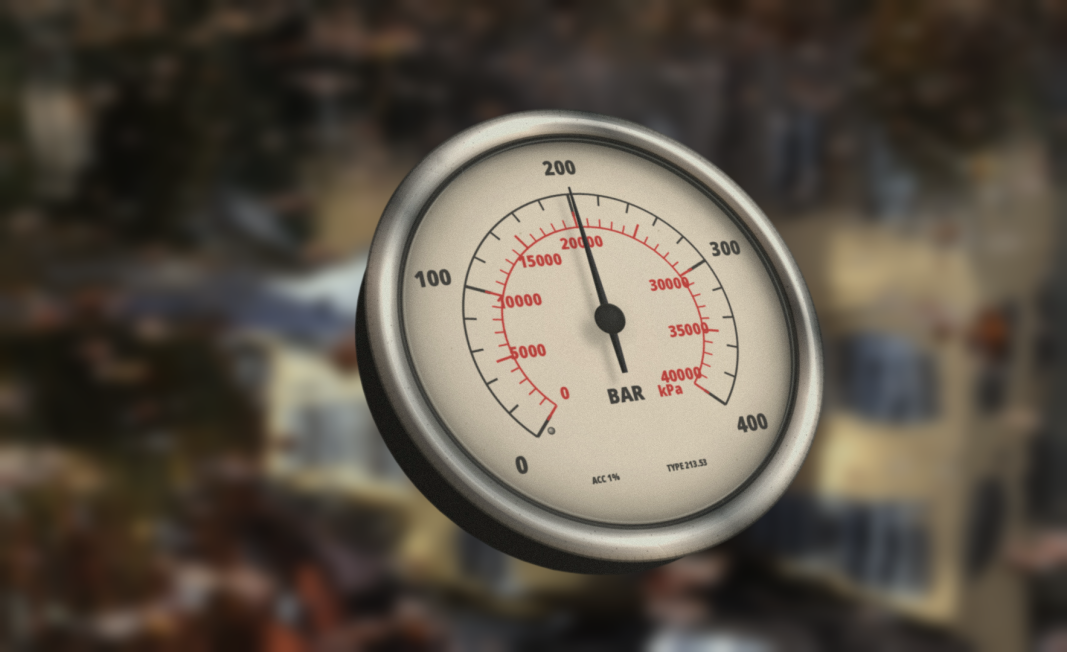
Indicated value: 200 bar
